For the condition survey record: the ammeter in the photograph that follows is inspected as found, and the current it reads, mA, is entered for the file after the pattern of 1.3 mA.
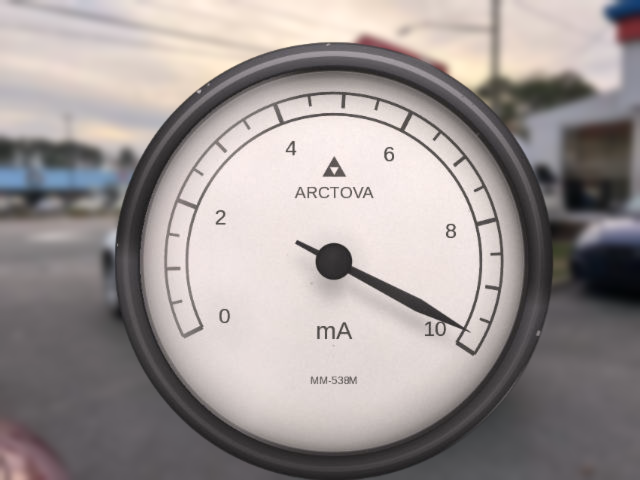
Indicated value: 9.75 mA
